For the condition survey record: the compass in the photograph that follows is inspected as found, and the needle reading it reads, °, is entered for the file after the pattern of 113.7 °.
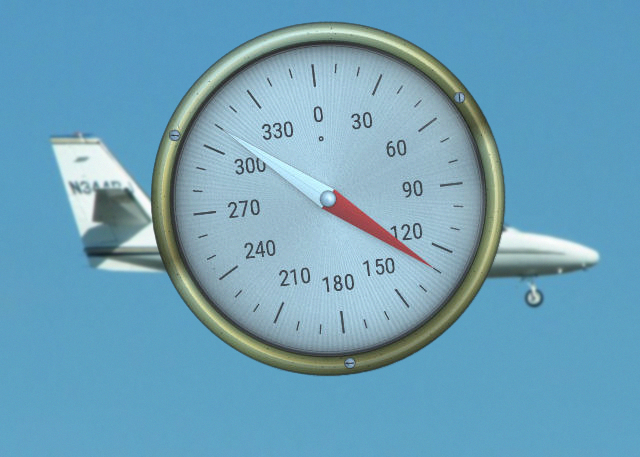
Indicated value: 130 °
